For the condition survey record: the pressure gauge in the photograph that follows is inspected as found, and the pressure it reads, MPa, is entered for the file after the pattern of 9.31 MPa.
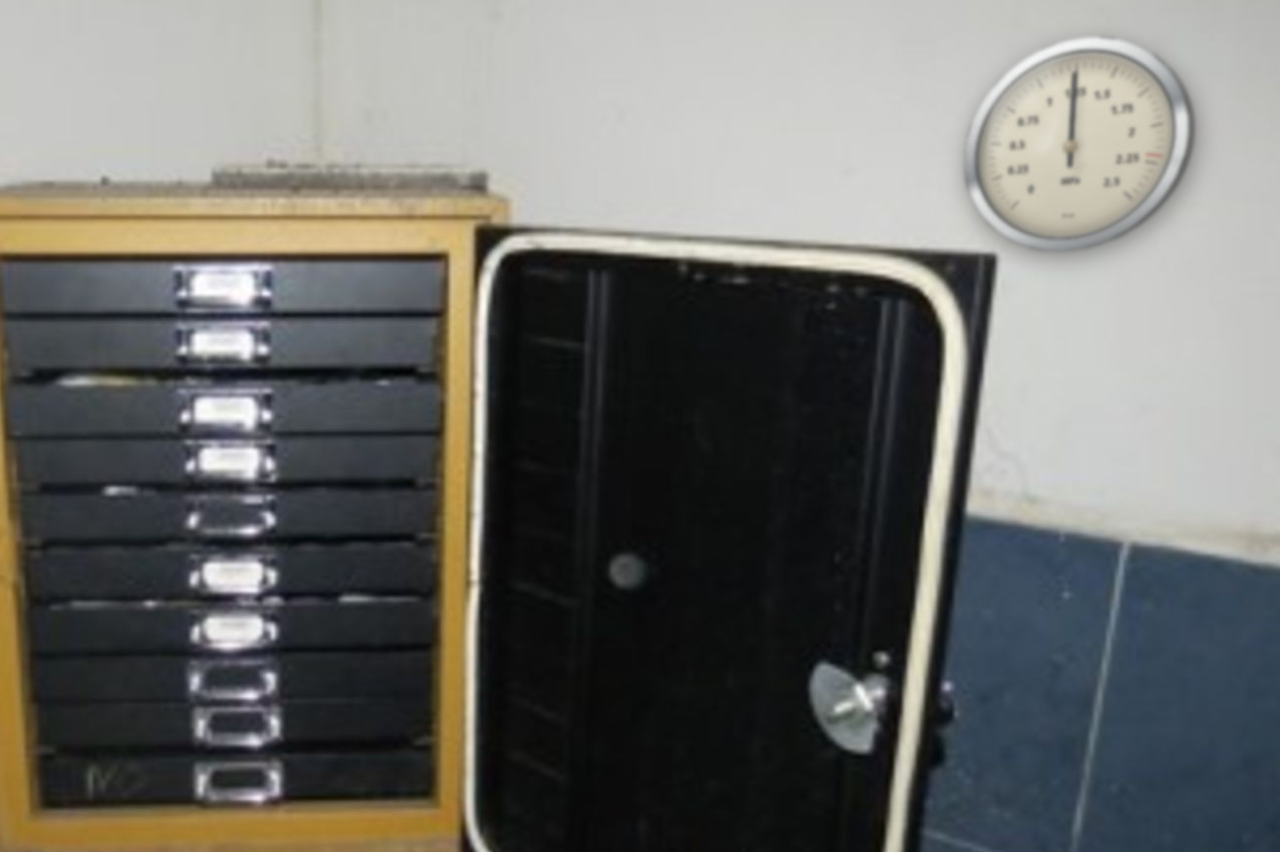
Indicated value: 1.25 MPa
